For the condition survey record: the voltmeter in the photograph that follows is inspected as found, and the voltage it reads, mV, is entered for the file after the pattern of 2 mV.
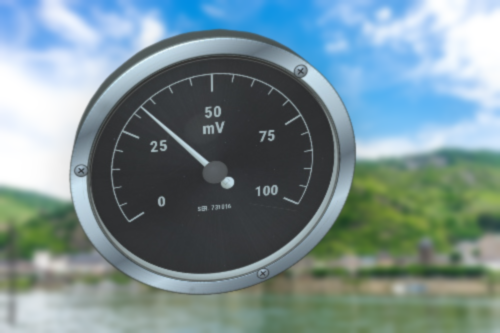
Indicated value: 32.5 mV
